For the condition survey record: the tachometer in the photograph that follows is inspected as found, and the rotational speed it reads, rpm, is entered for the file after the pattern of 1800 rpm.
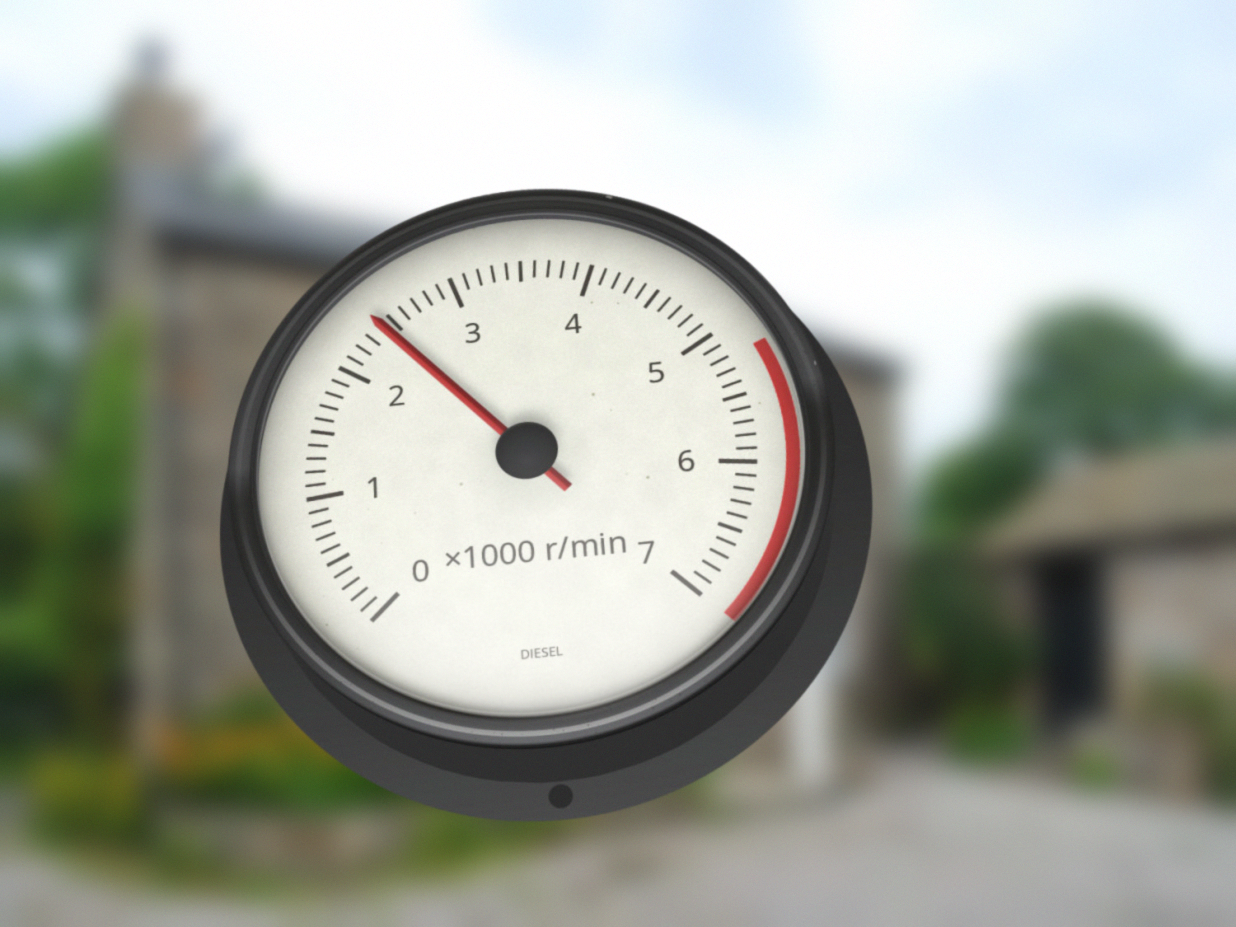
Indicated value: 2400 rpm
